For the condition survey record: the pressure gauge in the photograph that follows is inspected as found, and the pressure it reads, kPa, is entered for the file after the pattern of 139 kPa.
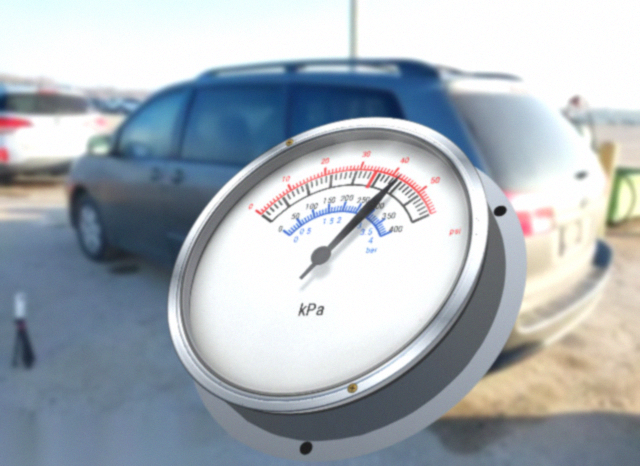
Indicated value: 300 kPa
